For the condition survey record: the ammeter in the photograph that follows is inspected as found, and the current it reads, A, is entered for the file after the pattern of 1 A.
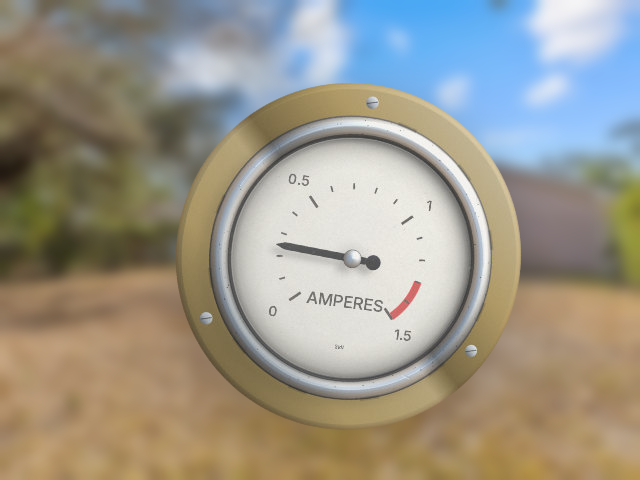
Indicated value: 0.25 A
